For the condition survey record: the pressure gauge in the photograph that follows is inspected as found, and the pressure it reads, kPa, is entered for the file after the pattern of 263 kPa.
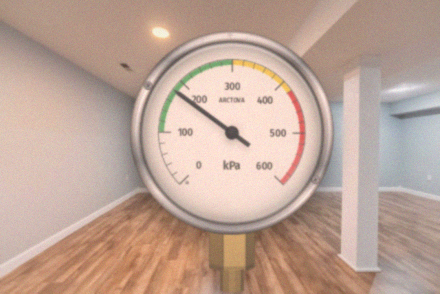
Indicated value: 180 kPa
